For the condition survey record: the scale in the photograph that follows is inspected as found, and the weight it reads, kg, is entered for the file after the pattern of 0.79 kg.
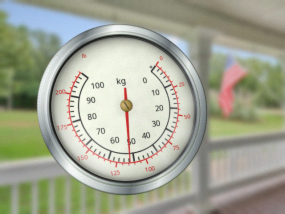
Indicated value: 52 kg
